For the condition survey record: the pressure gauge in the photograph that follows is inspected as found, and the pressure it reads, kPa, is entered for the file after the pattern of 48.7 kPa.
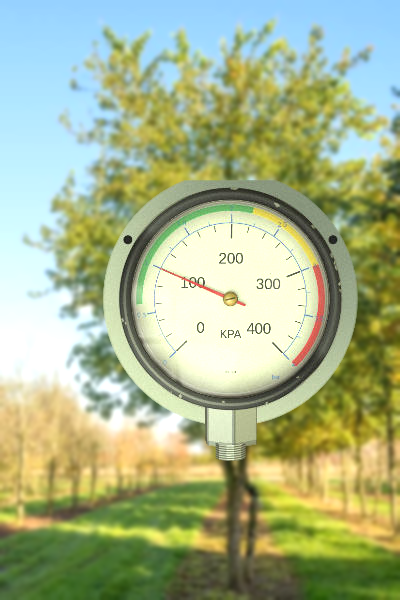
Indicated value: 100 kPa
